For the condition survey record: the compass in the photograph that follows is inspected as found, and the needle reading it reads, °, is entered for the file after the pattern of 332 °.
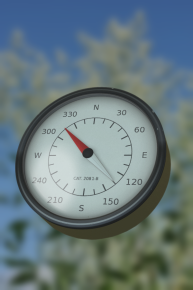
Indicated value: 315 °
